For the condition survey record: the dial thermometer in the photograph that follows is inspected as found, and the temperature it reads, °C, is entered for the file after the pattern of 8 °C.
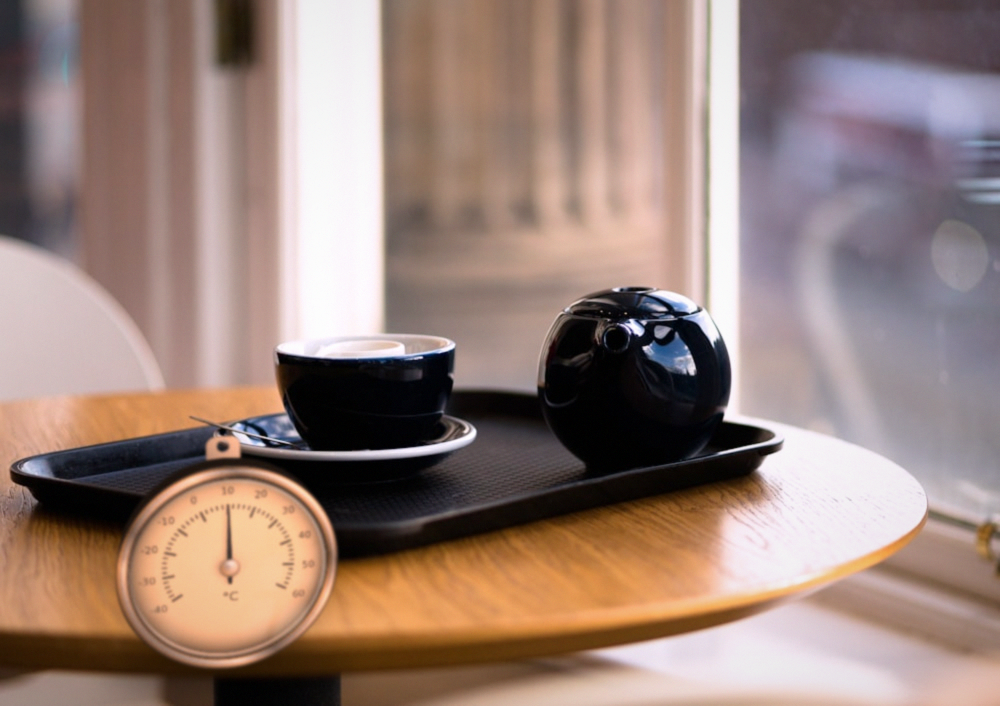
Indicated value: 10 °C
